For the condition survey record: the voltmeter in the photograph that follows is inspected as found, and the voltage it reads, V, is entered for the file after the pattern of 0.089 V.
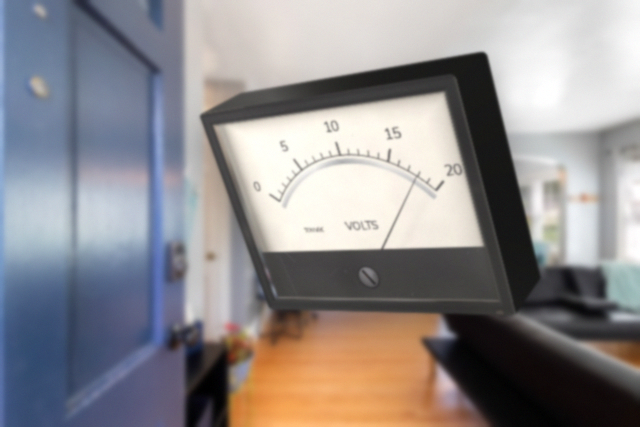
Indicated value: 18 V
